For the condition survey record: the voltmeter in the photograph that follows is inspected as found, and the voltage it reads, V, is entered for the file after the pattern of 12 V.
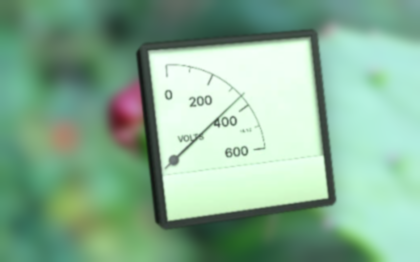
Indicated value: 350 V
